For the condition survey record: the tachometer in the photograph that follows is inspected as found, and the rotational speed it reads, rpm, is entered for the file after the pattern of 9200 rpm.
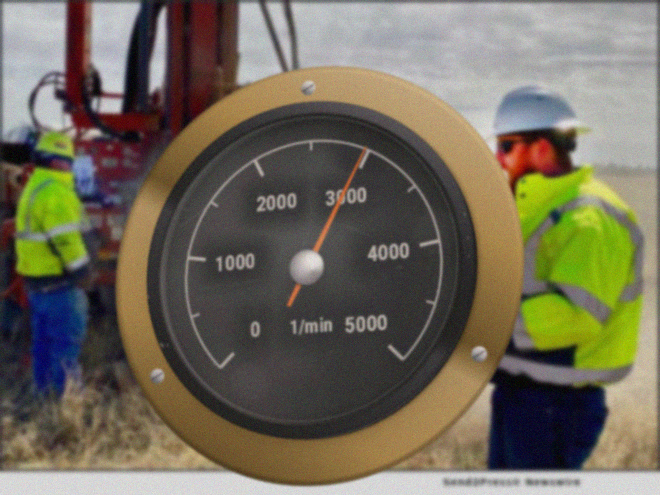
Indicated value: 3000 rpm
